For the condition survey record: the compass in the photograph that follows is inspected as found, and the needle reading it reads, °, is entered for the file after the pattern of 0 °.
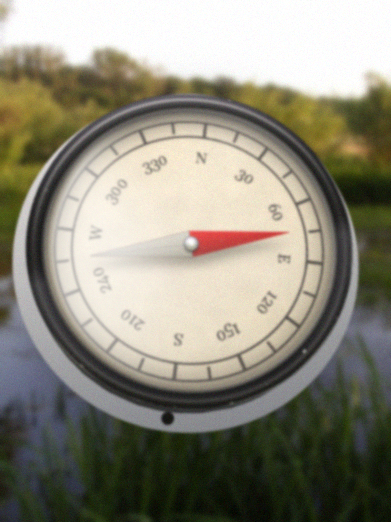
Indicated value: 75 °
